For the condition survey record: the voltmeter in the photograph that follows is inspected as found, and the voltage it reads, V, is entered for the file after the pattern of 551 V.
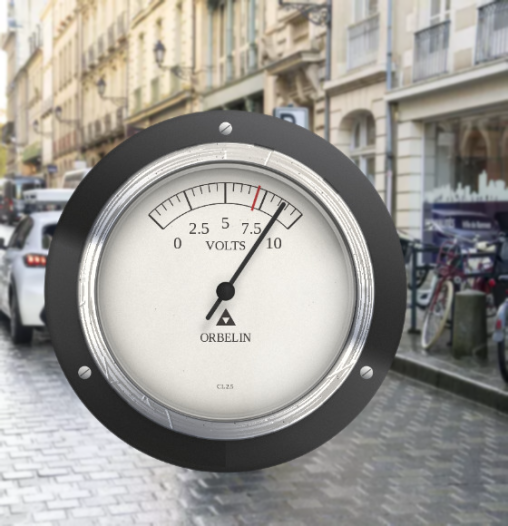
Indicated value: 8.75 V
